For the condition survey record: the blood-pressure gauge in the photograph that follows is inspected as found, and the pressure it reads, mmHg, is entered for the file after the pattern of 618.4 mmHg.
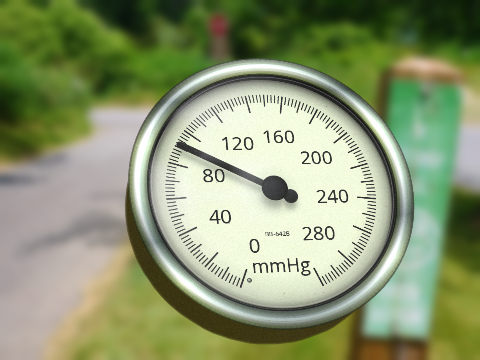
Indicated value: 90 mmHg
